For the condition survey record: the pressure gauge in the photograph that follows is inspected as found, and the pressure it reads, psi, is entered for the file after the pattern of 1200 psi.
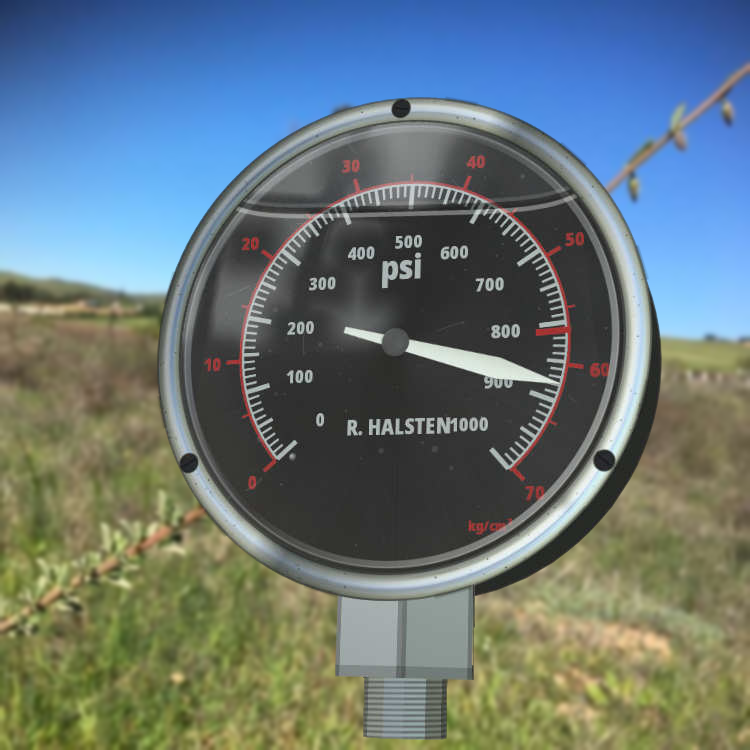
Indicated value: 880 psi
